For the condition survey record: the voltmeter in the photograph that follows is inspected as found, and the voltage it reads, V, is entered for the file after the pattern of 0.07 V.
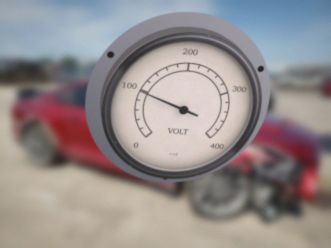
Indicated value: 100 V
